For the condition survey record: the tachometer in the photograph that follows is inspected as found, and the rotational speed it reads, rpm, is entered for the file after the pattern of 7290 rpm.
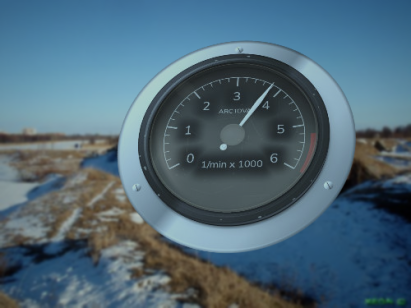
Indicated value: 3800 rpm
